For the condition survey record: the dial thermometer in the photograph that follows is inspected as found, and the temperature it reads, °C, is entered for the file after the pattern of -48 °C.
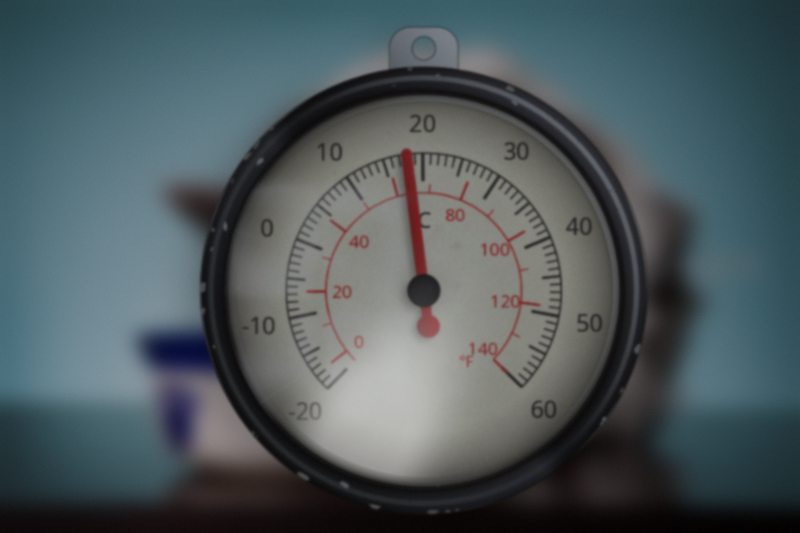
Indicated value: 18 °C
